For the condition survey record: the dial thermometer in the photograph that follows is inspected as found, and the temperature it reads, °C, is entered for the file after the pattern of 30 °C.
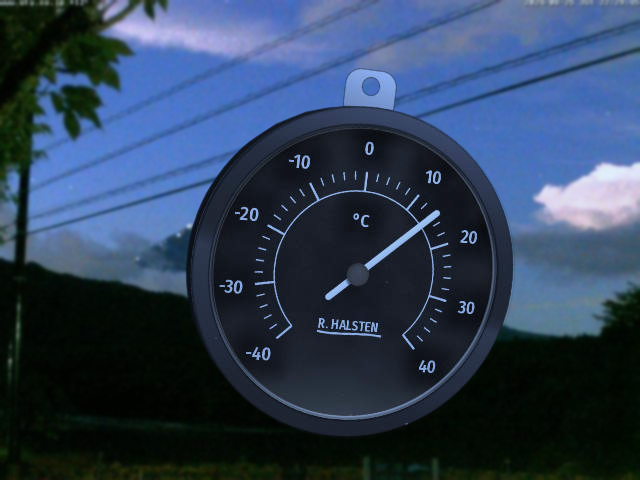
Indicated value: 14 °C
